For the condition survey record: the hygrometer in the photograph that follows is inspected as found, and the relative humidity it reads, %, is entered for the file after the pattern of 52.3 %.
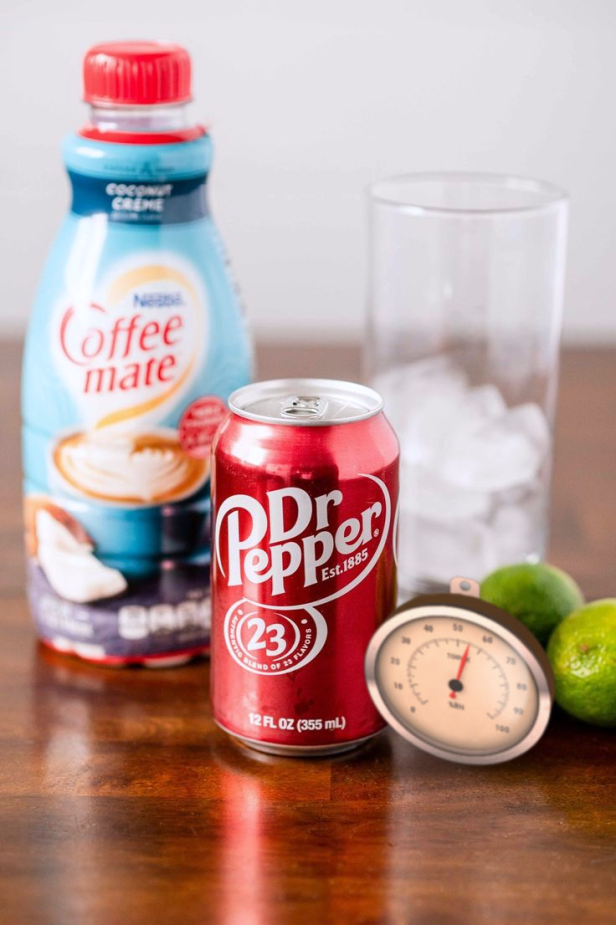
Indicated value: 55 %
